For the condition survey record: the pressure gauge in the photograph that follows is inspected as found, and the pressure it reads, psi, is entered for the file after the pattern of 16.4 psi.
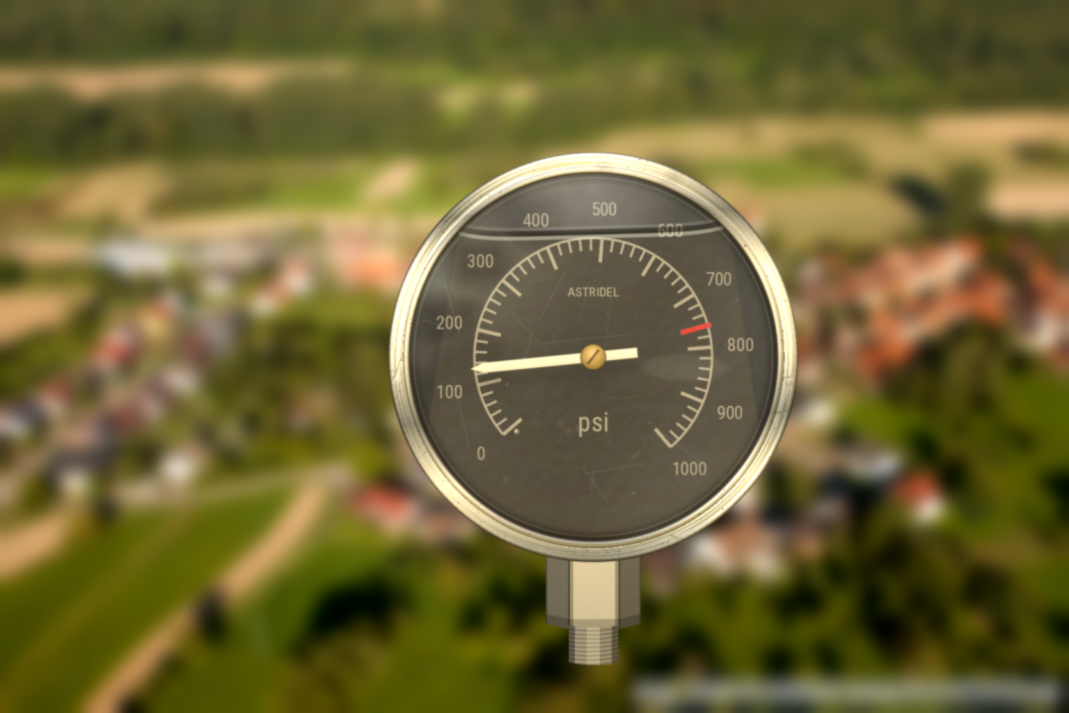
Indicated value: 130 psi
